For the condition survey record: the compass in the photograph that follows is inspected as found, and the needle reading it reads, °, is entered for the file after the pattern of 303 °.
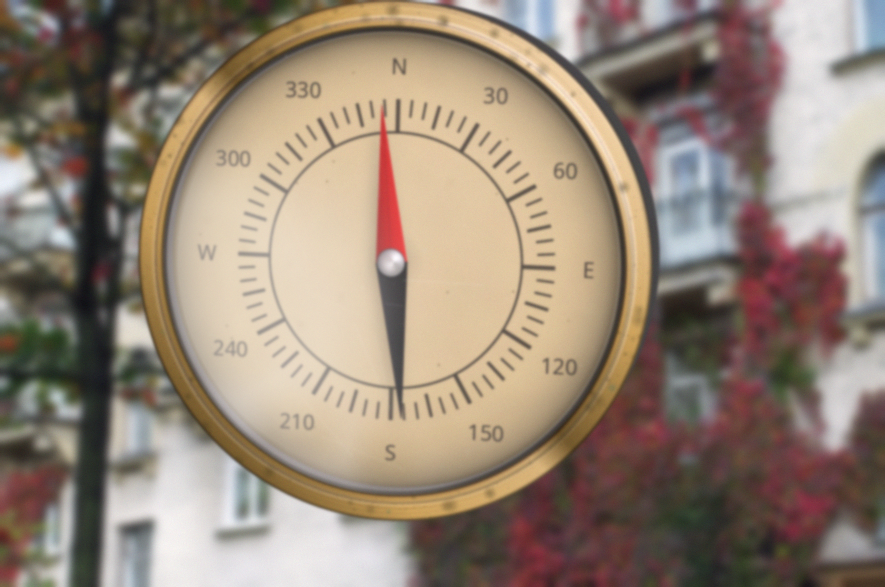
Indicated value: 355 °
